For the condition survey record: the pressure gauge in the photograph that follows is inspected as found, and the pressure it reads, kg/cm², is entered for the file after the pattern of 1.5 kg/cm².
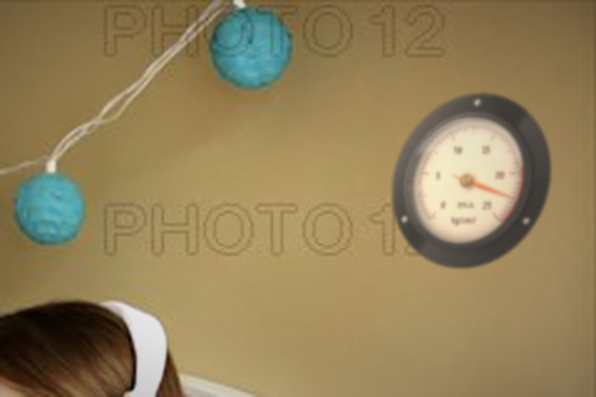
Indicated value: 22.5 kg/cm²
